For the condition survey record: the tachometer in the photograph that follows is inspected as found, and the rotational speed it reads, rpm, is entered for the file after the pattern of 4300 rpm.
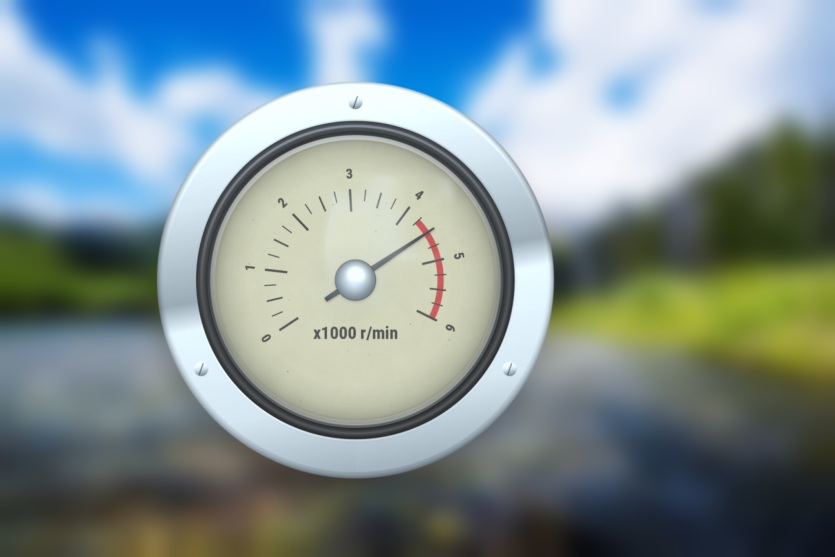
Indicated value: 4500 rpm
